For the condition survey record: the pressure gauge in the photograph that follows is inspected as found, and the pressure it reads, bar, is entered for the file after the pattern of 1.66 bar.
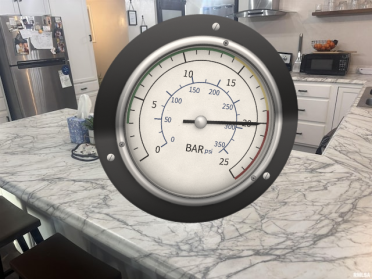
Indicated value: 20 bar
